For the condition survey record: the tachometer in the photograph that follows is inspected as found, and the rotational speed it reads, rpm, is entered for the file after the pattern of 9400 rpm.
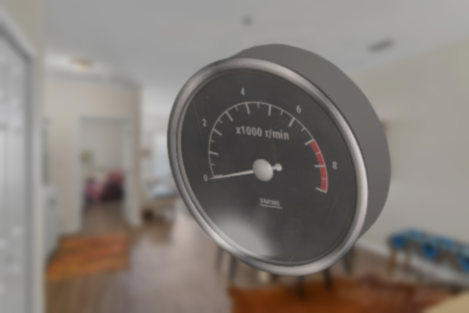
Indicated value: 0 rpm
